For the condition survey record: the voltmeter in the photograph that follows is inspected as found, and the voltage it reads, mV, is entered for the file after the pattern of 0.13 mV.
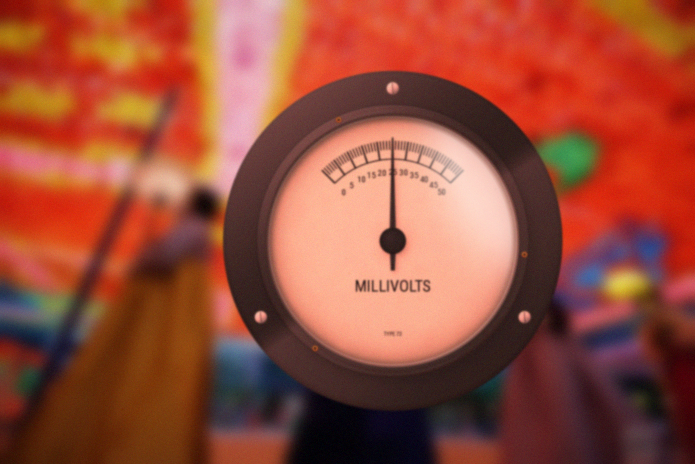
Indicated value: 25 mV
